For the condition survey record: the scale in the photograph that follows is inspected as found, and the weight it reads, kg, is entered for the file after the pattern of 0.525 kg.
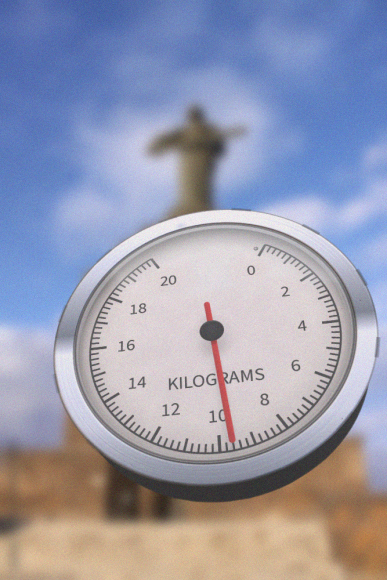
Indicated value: 9.6 kg
